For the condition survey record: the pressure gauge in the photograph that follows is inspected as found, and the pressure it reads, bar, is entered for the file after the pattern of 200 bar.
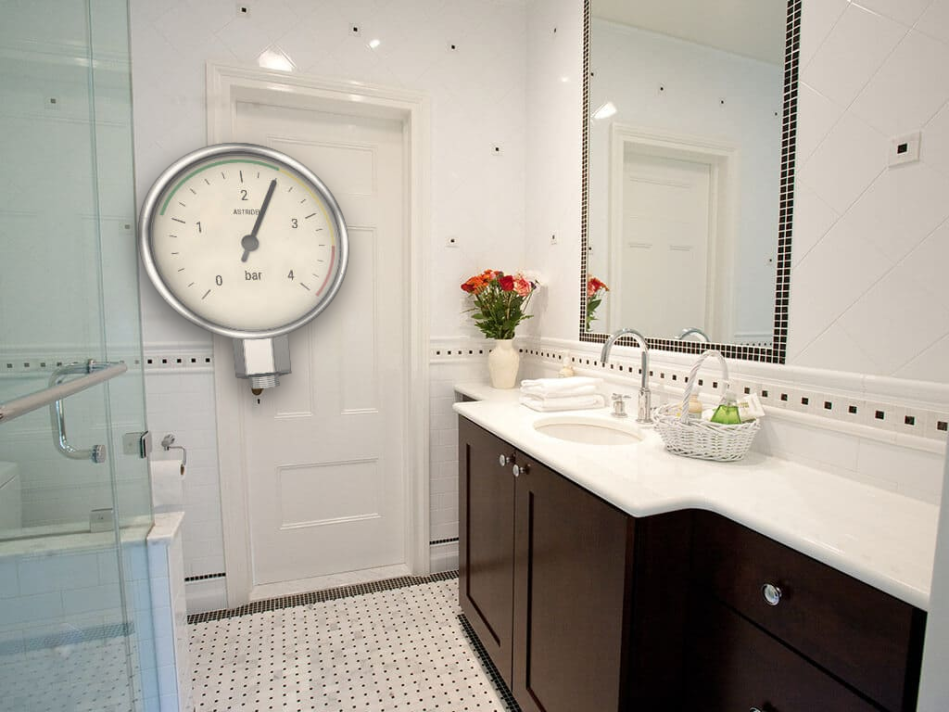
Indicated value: 2.4 bar
